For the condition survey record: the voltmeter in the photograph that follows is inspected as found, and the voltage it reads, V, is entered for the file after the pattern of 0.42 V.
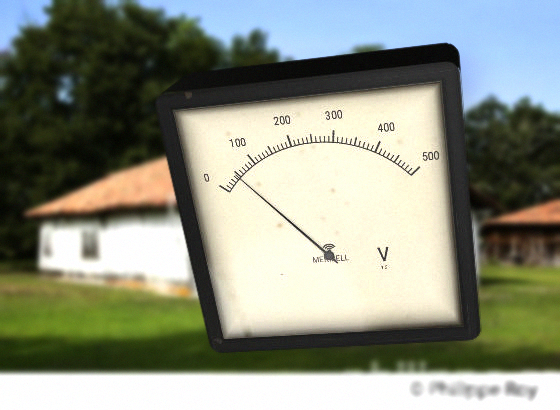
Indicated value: 50 V
